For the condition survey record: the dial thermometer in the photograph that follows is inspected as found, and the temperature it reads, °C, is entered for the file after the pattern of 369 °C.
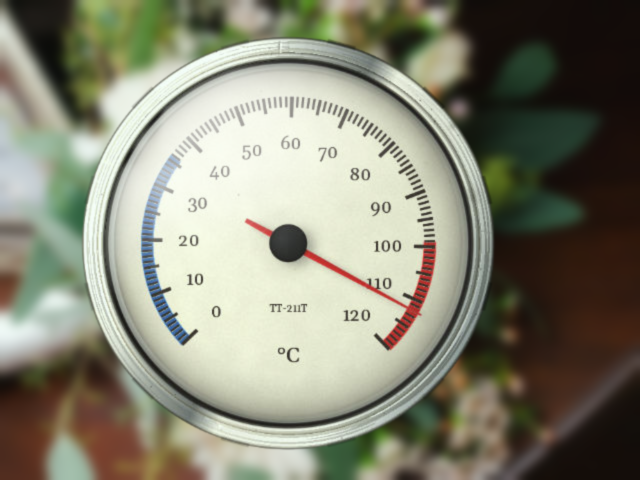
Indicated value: 112 °C
